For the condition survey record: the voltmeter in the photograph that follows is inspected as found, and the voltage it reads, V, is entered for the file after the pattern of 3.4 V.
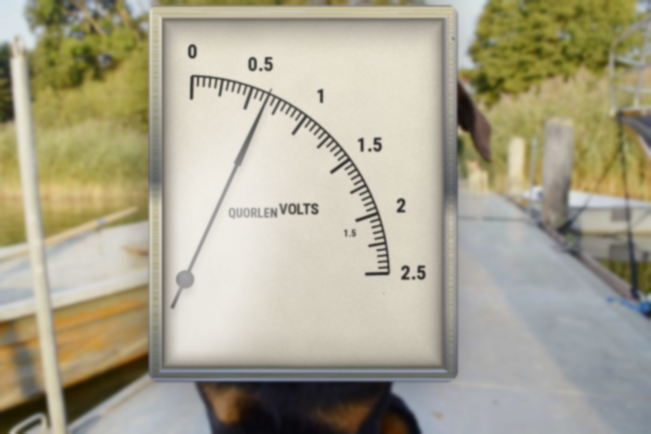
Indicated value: 0.65 V
